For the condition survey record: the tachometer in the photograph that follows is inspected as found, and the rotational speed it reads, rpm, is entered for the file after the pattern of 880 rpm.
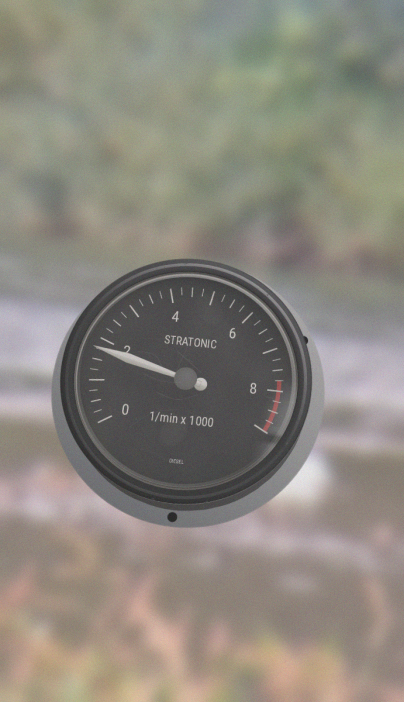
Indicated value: 1750 rpm
